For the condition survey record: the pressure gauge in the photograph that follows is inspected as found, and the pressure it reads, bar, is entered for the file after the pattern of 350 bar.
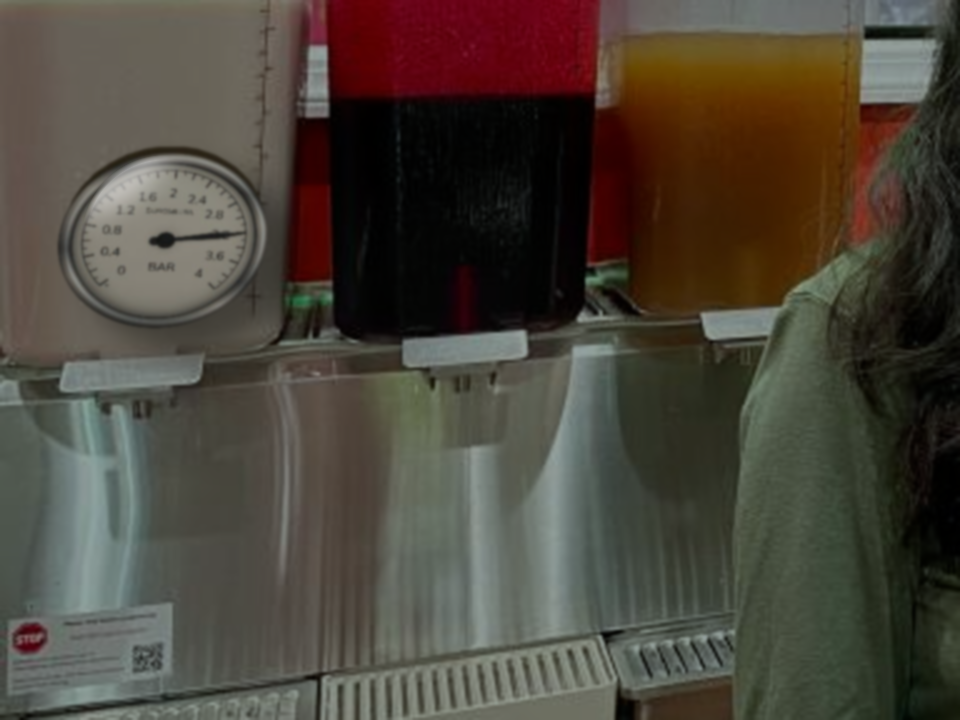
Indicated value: 3.2 bar
